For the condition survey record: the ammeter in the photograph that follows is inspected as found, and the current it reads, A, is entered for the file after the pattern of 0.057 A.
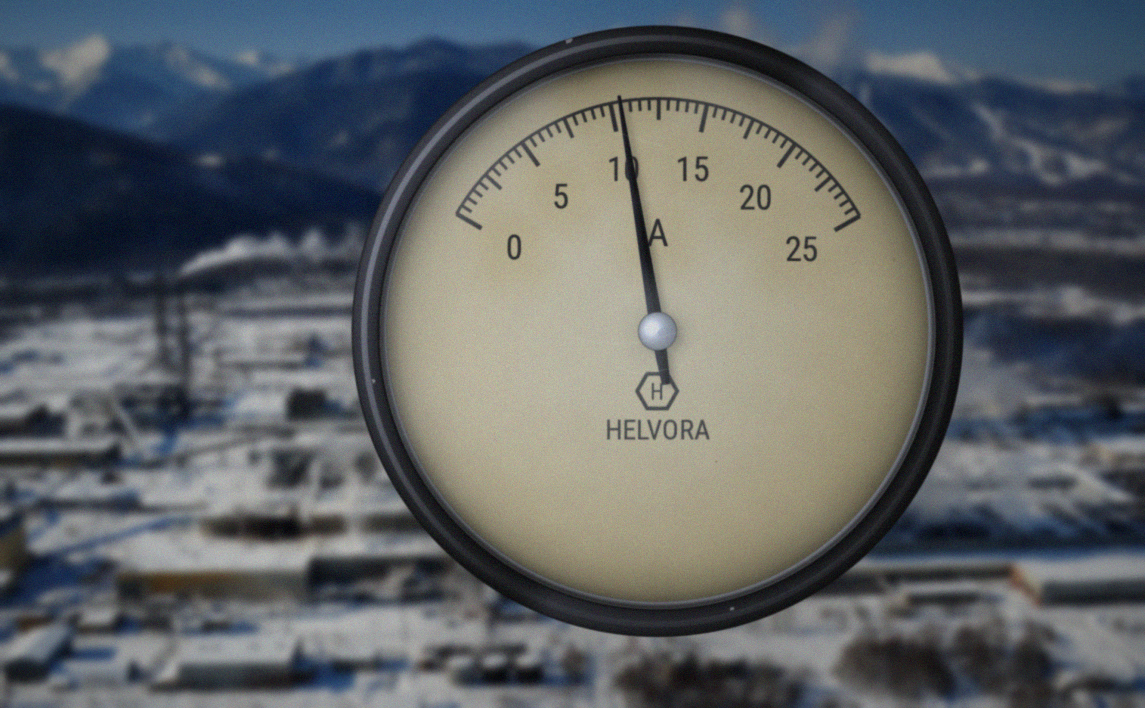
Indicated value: 10.5 A
